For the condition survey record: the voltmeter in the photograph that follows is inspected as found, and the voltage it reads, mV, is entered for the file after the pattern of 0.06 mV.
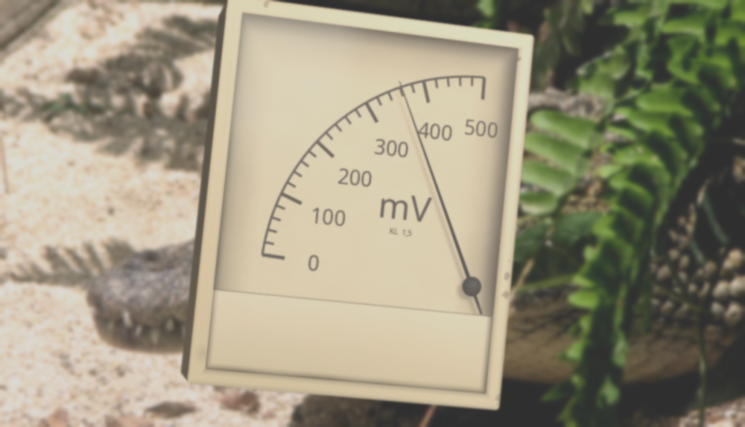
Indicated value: 360 mV
